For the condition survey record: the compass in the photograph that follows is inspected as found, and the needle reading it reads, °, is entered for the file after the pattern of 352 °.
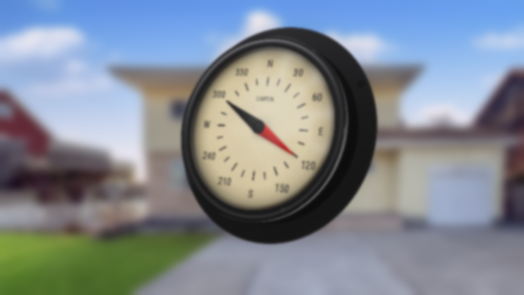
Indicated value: 120 °
